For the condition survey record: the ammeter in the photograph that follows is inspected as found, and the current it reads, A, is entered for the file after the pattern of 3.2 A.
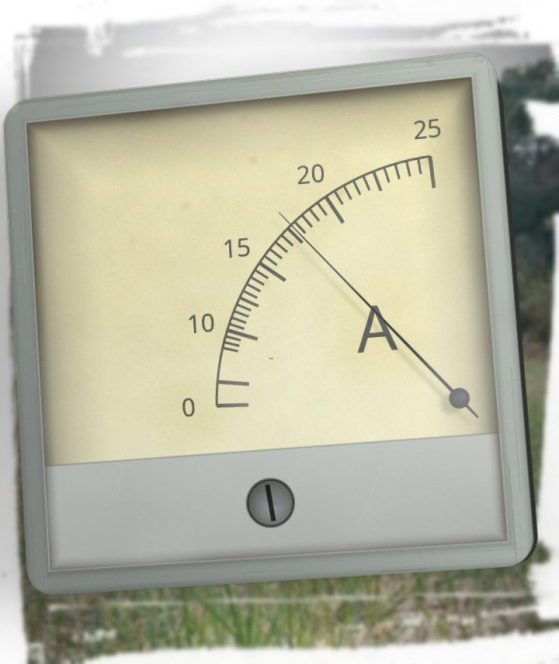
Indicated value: 17.75 A
